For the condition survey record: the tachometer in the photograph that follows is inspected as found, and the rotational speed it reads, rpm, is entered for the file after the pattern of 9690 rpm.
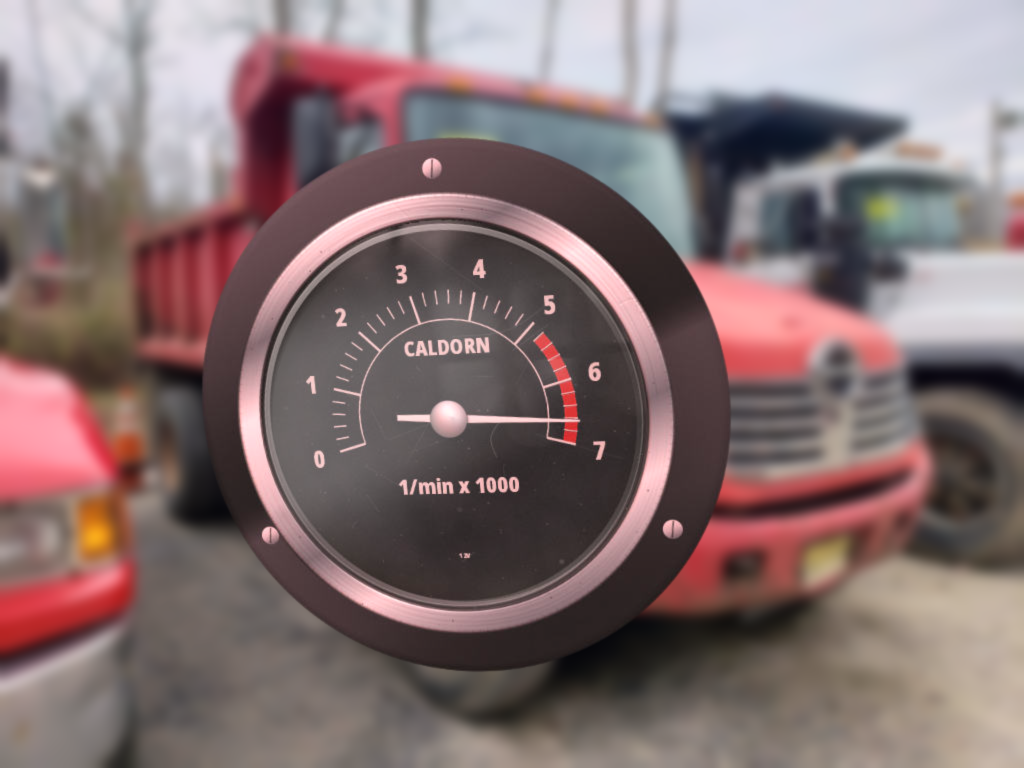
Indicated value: 6600 rpm
